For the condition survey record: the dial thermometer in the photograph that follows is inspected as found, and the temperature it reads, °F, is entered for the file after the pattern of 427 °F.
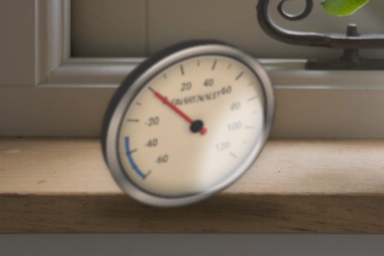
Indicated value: 0 °F
